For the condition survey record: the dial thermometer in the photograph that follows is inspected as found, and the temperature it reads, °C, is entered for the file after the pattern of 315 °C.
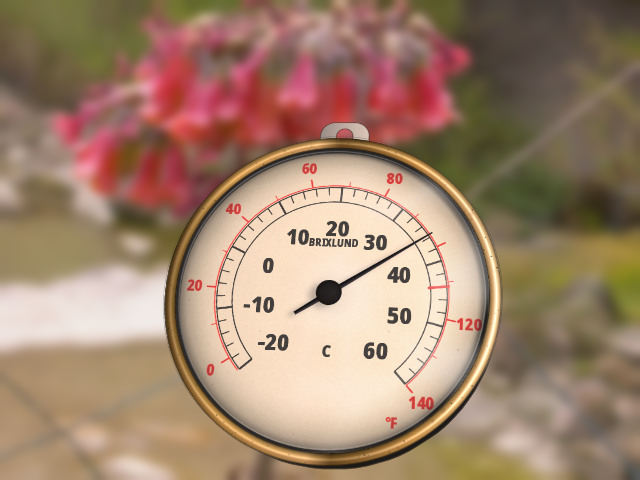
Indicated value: 36 °C
